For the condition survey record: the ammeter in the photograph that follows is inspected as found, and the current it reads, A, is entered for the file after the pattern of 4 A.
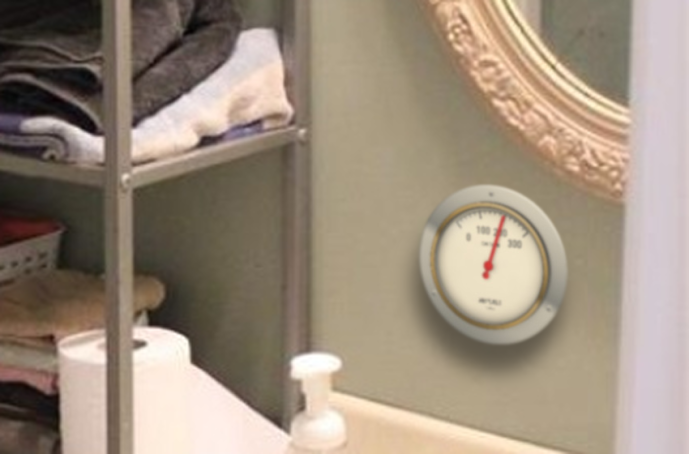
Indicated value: 200 A
